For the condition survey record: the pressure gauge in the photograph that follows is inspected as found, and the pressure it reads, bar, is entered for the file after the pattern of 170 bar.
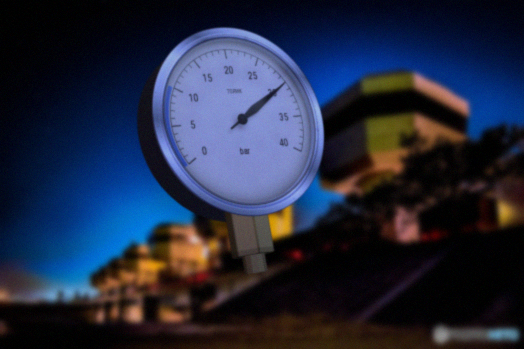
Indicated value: 30 bar
